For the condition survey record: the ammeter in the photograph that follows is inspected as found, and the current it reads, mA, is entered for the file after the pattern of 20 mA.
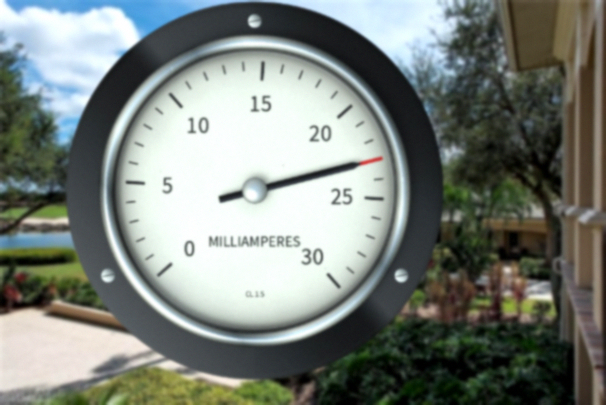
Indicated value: 23 mA
